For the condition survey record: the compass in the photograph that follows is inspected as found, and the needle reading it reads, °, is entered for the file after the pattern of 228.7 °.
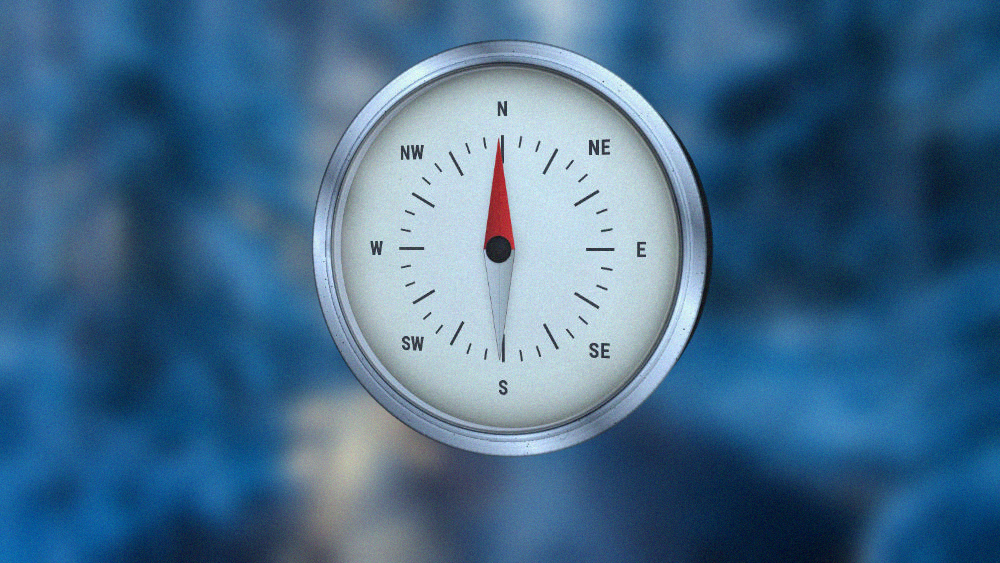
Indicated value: 0 °
